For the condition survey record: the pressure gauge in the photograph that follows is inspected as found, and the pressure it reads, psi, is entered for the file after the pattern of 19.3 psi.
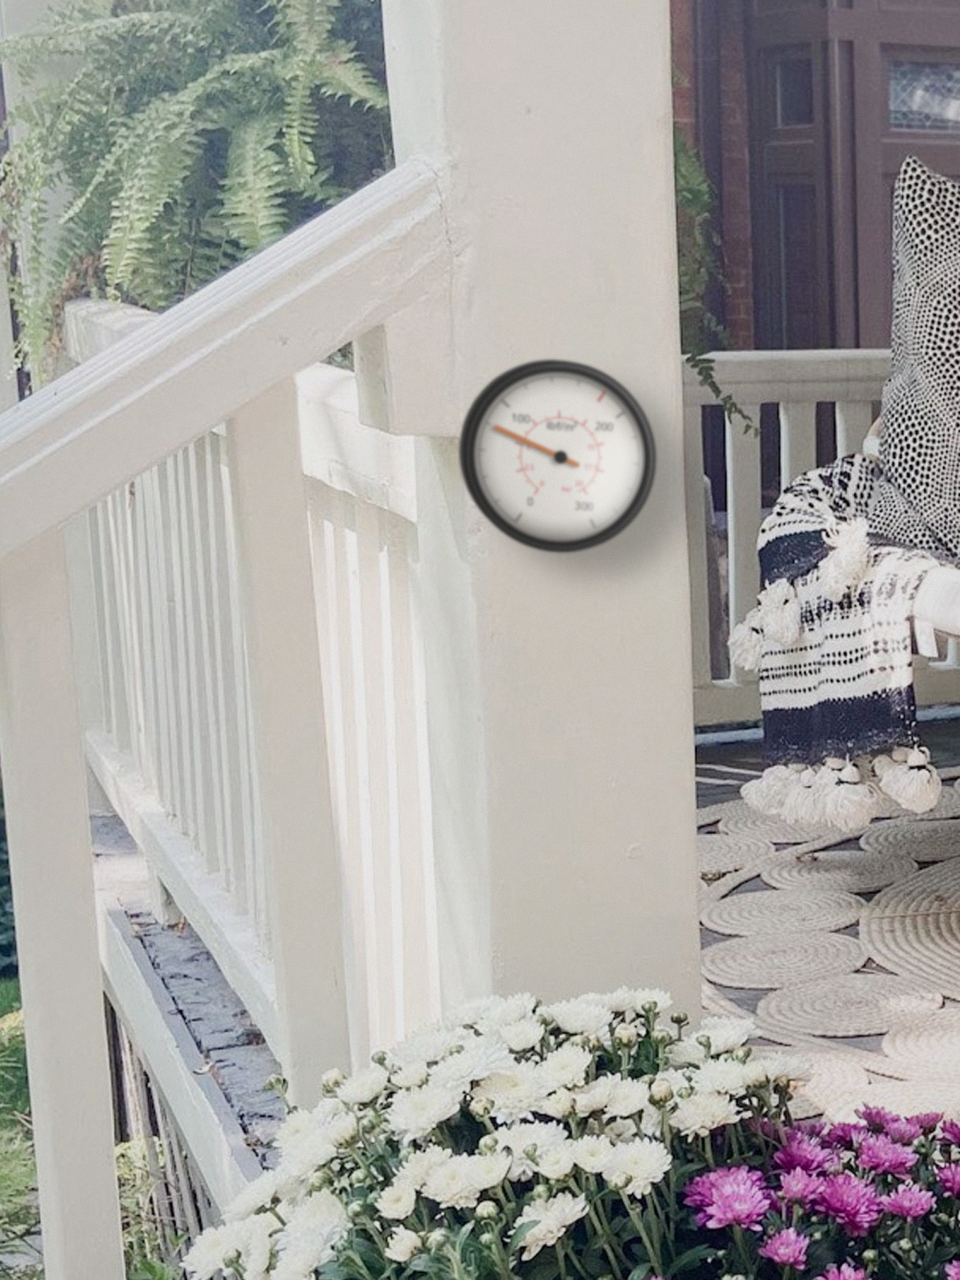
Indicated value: 80 psi
